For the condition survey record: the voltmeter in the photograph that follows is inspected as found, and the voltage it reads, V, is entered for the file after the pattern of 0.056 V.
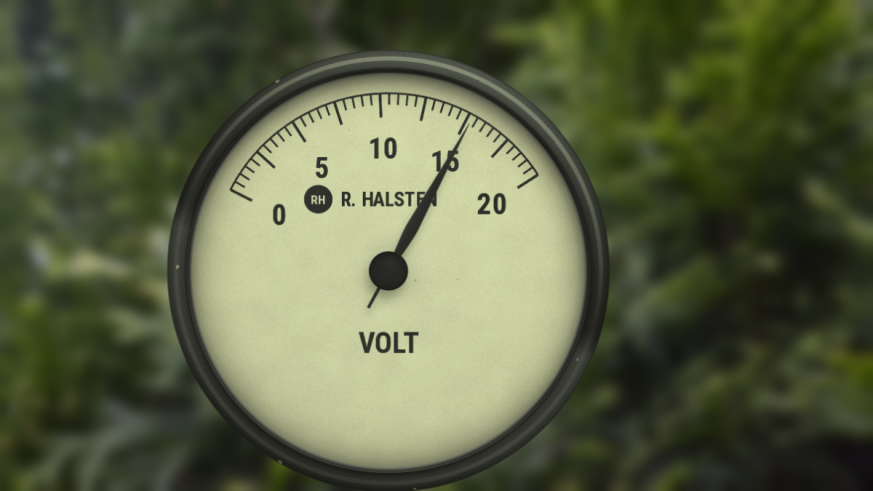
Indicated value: 15.25 V
